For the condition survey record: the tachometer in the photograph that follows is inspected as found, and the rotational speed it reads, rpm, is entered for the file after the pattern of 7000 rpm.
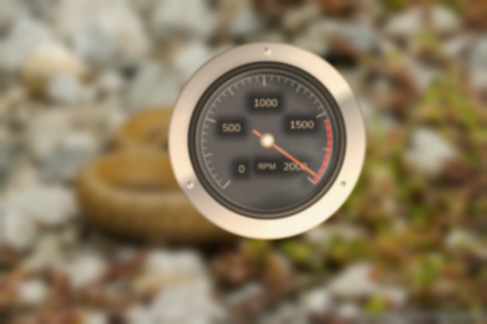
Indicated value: 1950 rpm
